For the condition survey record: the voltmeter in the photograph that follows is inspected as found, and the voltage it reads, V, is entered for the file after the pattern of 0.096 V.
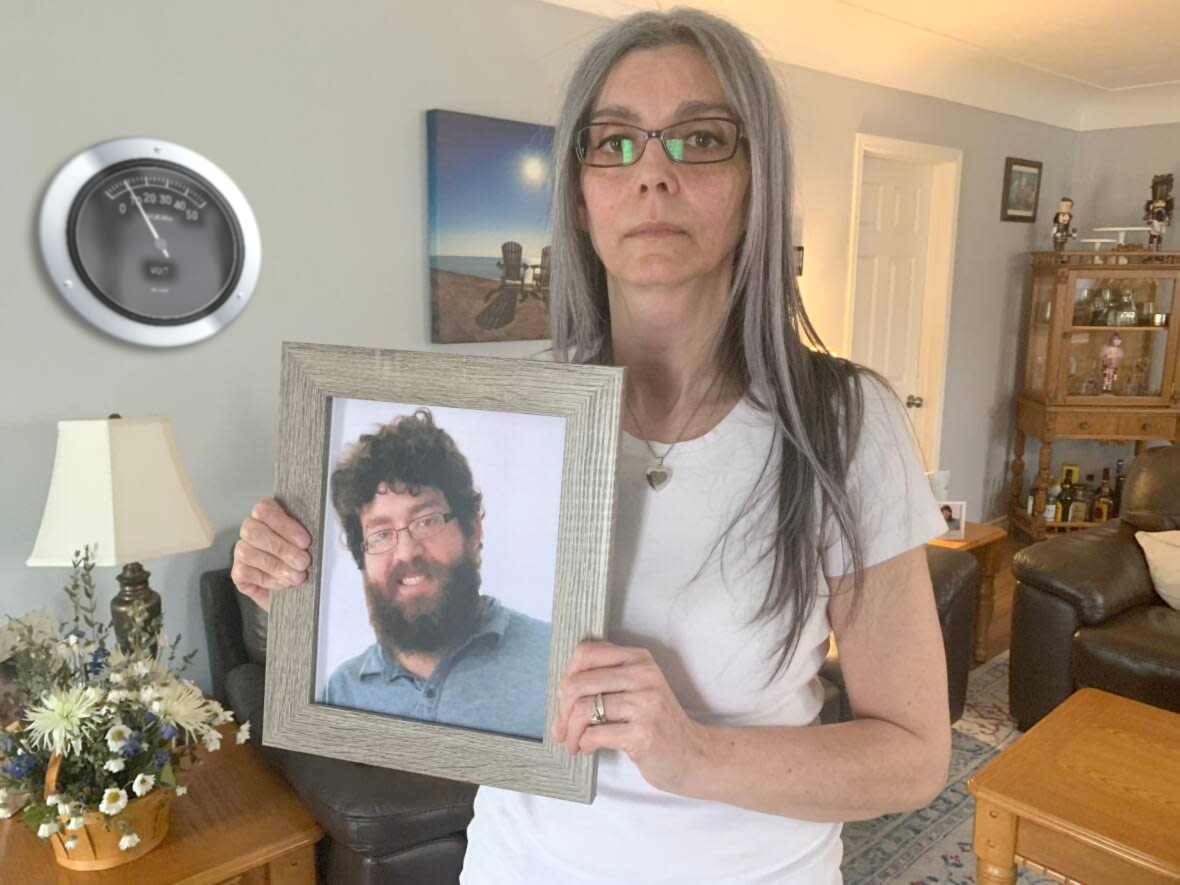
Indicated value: 10 V
